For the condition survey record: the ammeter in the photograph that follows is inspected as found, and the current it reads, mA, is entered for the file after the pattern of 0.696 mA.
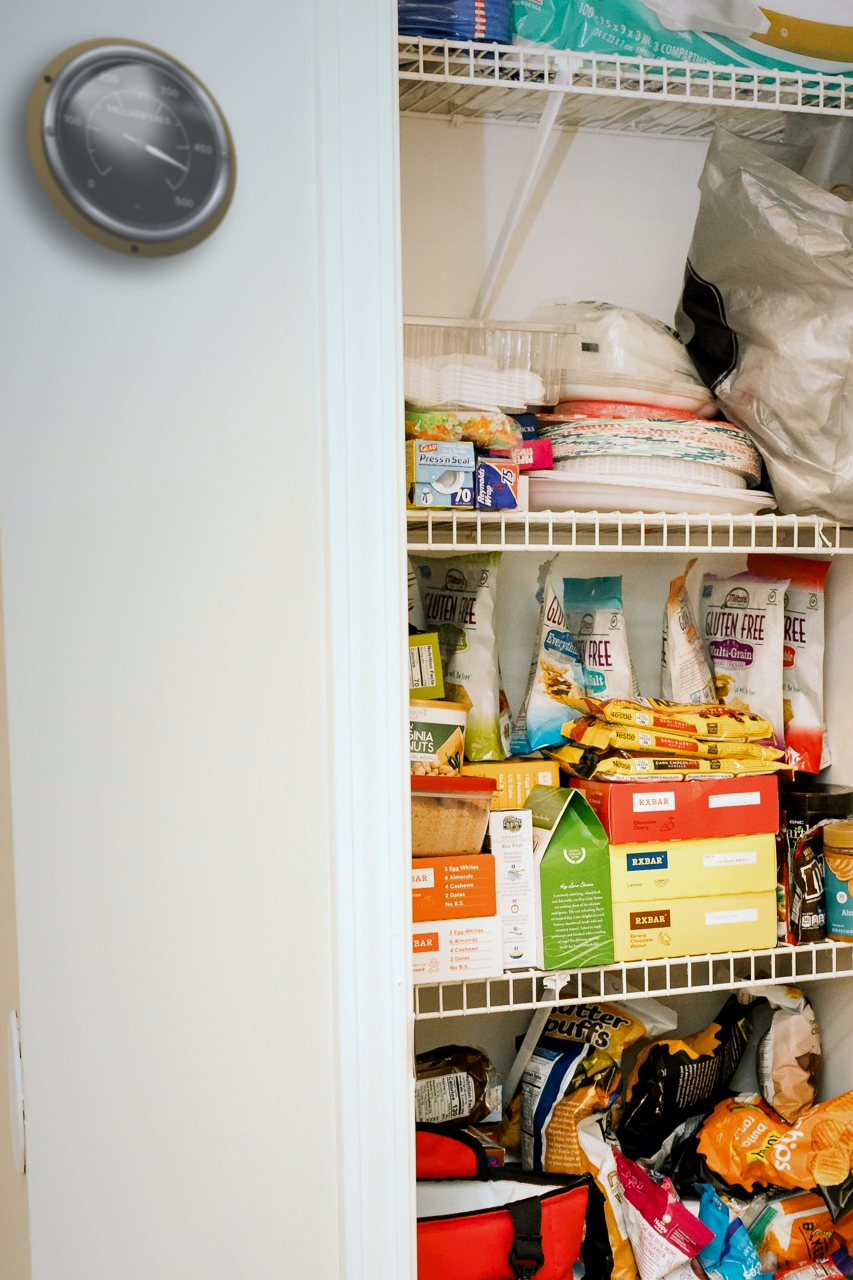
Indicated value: 450 mA
